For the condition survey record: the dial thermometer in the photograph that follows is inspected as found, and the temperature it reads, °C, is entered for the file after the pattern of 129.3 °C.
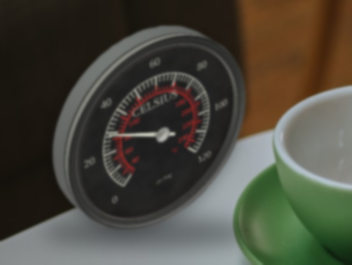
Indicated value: 30 °C
